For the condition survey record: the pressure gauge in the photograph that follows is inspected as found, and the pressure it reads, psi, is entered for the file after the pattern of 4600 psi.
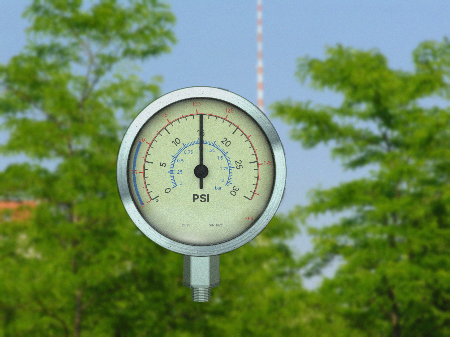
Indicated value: 15 psi
